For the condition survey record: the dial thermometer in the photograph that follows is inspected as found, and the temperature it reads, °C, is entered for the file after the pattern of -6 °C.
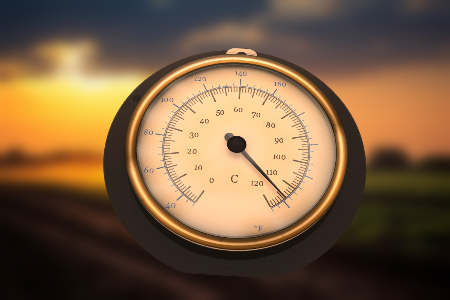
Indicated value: 115 °C
